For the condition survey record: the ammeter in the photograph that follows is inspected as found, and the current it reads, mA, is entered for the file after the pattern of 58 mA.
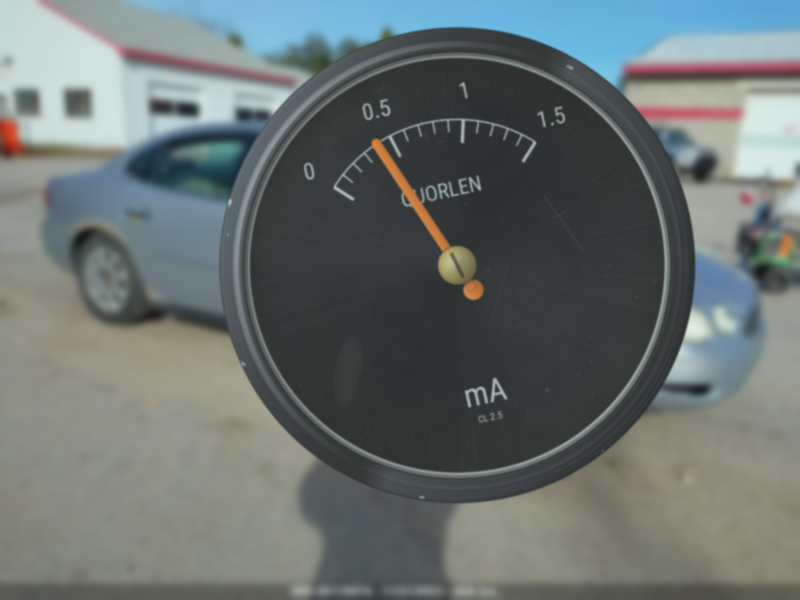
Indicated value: 0.4 mA
